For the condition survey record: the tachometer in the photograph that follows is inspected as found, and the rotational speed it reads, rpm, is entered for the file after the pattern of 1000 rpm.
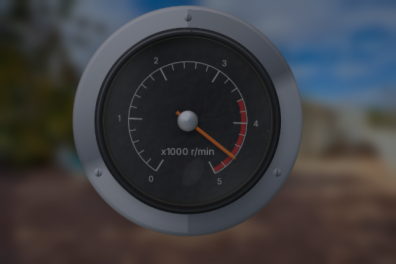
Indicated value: 4600 rpm
